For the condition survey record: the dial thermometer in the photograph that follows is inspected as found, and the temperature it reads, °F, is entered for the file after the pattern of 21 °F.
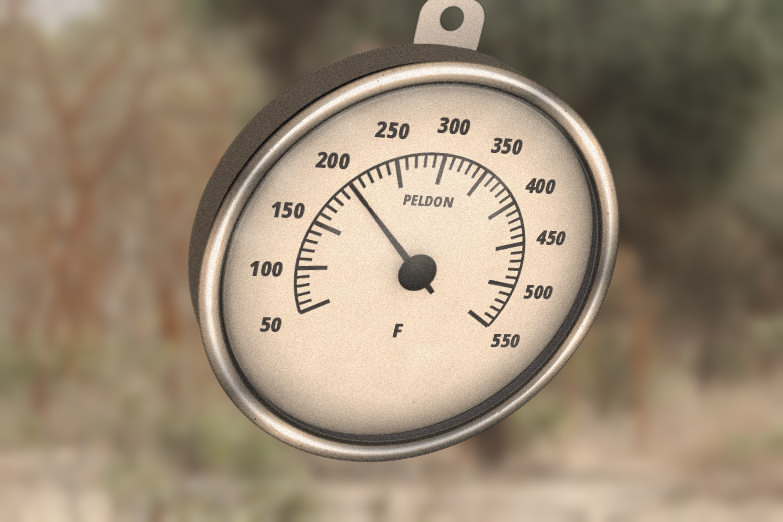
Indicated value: 200 °F
